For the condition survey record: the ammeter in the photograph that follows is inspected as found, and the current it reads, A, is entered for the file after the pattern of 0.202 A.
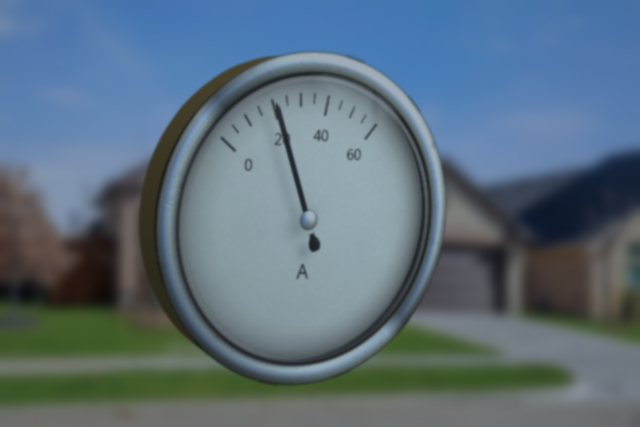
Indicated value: 20 A
